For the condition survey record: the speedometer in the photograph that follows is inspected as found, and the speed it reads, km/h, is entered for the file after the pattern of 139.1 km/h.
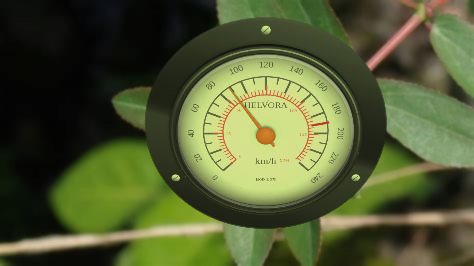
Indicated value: 90 km/h
